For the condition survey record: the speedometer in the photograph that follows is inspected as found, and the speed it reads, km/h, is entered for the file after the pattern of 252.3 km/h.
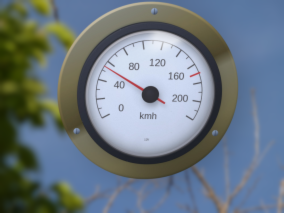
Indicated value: 55 km/h
